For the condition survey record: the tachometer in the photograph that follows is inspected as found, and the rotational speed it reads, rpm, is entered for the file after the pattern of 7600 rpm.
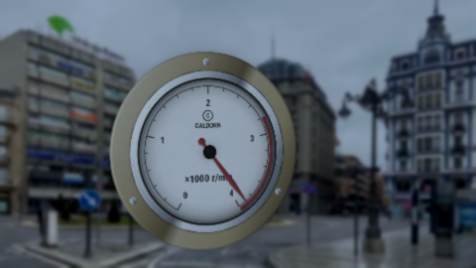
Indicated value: 3900 rpm
